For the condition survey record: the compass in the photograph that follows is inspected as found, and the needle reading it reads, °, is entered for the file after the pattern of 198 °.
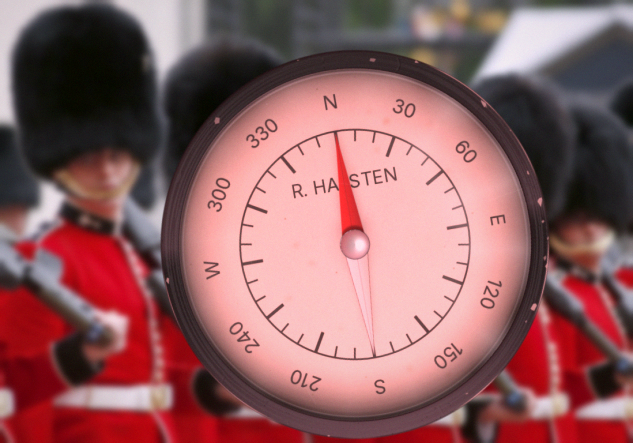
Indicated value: 0 °
